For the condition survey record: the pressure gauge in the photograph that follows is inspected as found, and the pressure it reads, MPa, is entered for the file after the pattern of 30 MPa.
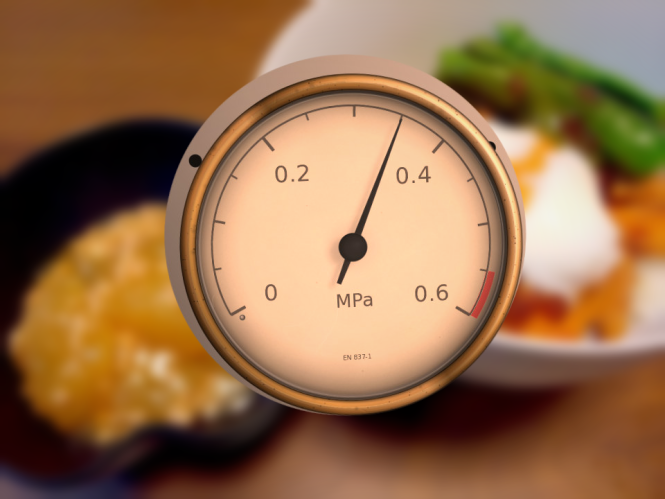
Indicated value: 0.35 MPa
